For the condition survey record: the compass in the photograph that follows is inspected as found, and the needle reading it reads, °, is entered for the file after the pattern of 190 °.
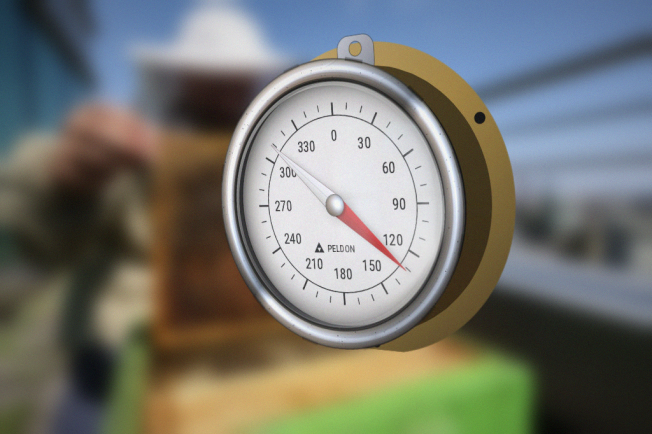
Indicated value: 130 °
